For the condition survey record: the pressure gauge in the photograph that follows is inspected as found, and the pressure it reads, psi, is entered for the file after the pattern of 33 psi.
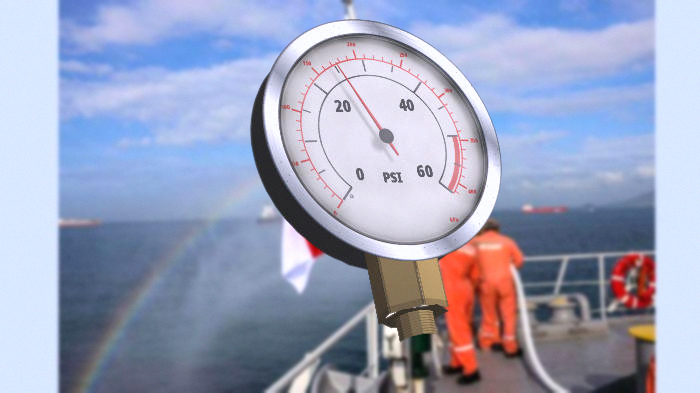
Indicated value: 25 psi
